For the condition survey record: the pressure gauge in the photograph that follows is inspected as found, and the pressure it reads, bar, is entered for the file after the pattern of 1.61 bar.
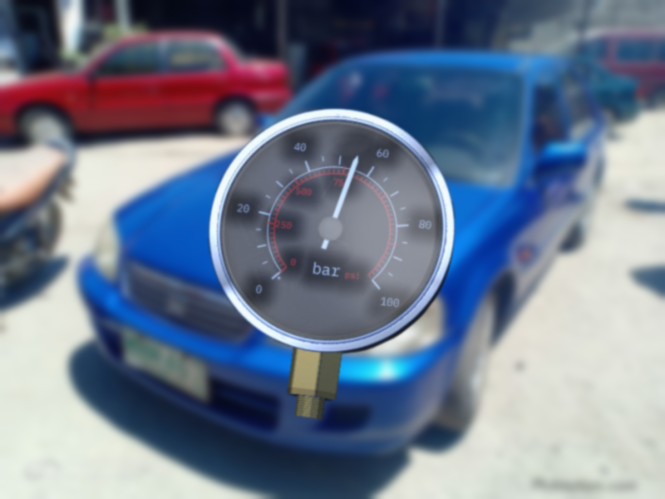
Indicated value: 55 bar
